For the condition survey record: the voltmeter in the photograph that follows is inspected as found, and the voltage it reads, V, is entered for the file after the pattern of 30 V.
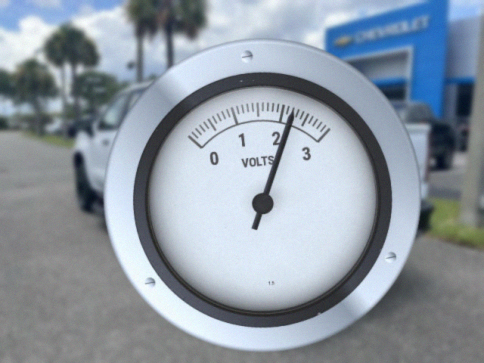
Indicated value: 2.2 V
